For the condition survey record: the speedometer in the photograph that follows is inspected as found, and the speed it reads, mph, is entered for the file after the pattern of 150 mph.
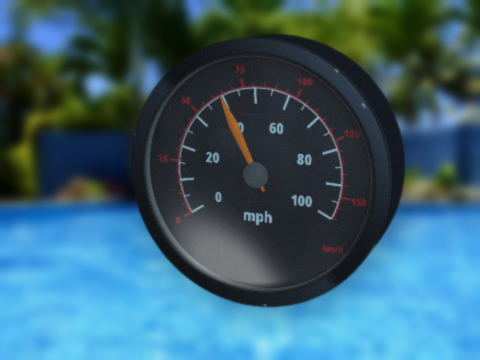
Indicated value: 40 mph
